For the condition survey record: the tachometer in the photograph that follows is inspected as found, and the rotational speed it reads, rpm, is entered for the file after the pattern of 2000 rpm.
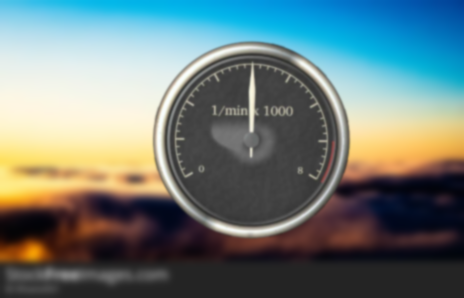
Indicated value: 4000 rpm
